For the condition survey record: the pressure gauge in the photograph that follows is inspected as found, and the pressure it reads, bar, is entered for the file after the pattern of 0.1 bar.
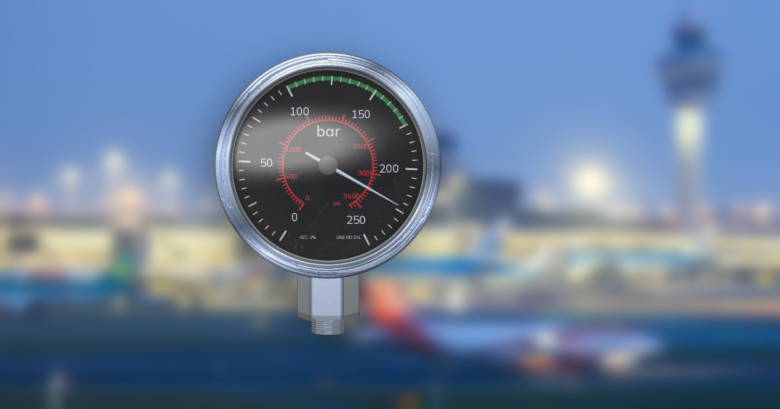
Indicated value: 222.5 bar
